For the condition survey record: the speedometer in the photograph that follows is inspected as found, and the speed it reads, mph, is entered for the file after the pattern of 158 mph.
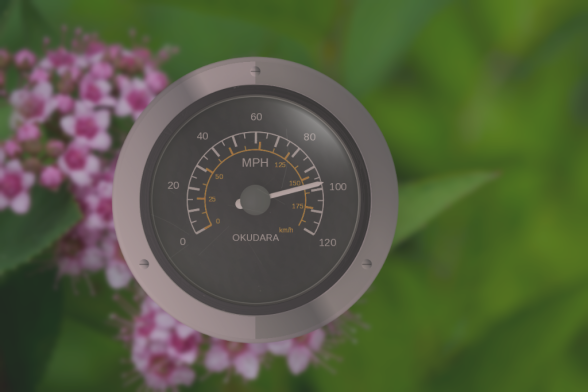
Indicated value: 97.5 mph
